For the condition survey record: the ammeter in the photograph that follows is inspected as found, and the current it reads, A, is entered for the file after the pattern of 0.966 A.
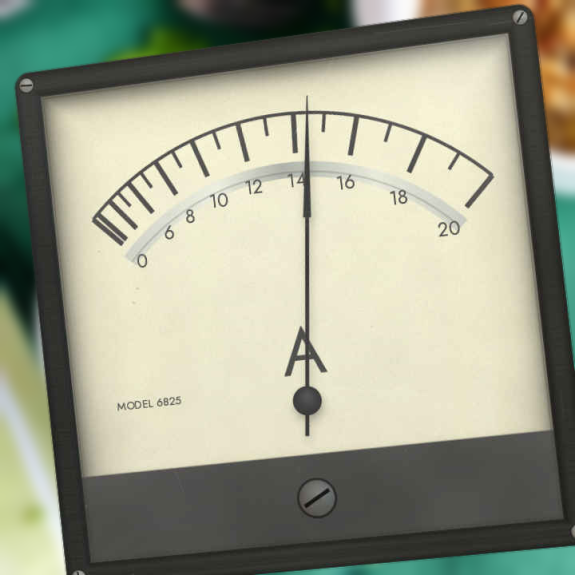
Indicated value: 14.5 A
